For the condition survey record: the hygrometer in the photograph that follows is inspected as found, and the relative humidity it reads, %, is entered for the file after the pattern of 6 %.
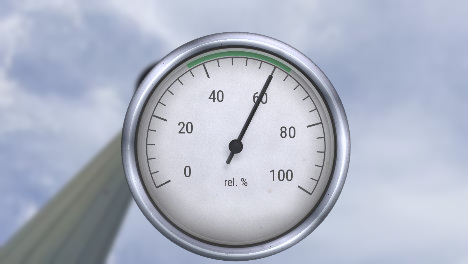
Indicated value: 60 %
